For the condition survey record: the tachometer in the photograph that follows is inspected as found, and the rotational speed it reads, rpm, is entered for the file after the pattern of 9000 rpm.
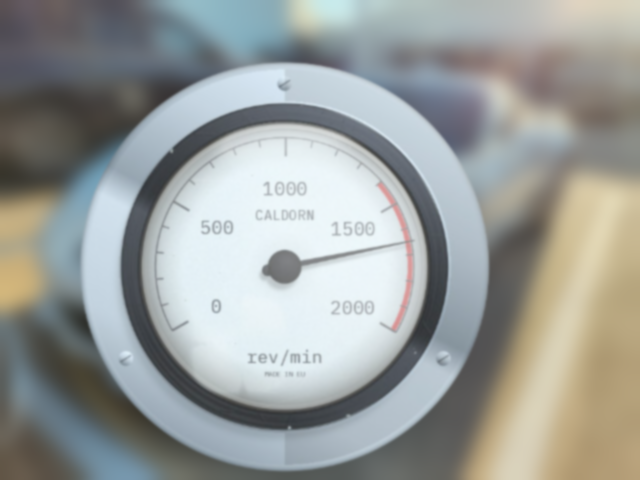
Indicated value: 1650 rpm
